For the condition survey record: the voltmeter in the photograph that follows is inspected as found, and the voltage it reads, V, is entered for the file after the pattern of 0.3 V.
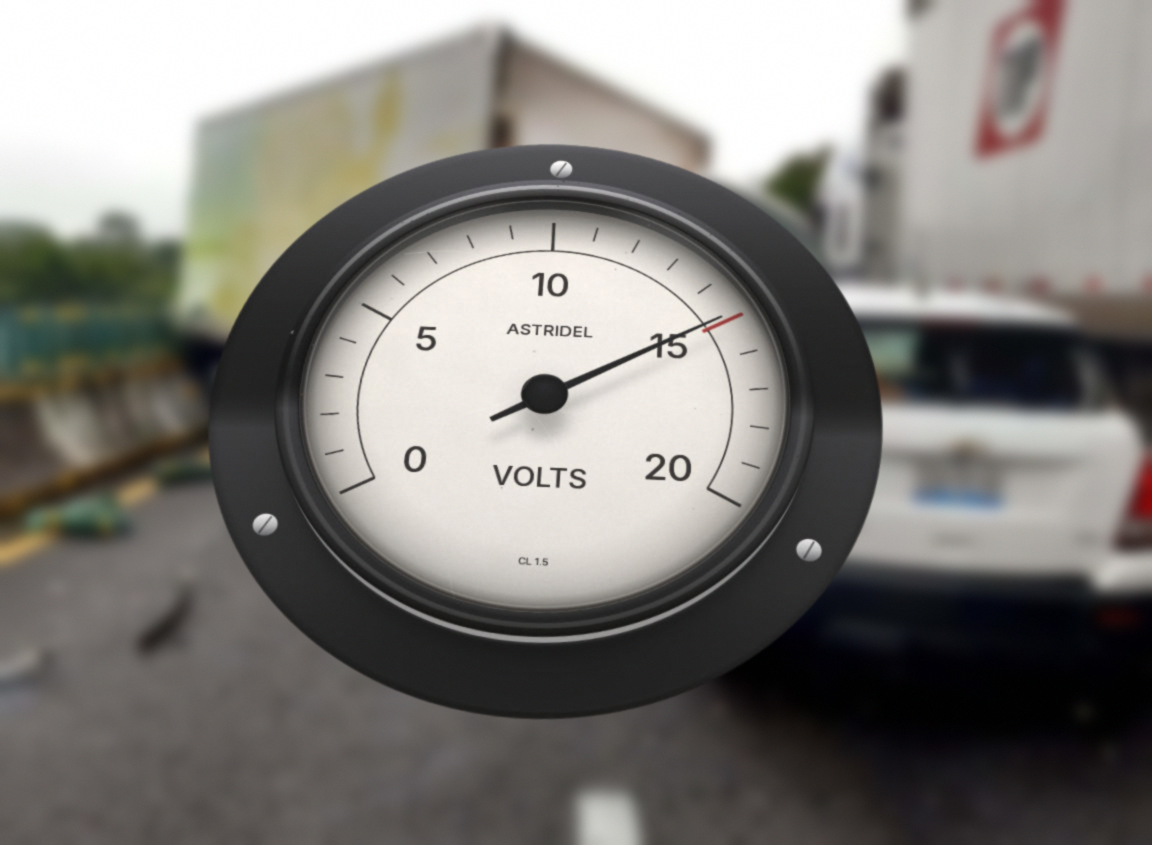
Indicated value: 15 V
